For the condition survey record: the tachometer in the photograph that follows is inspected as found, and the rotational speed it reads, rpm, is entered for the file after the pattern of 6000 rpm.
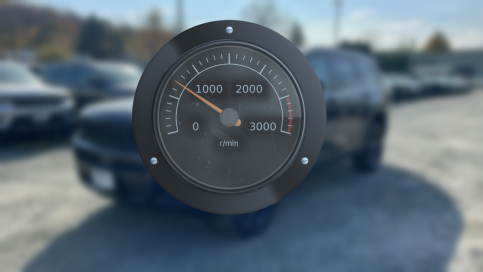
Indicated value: 700 rpm
